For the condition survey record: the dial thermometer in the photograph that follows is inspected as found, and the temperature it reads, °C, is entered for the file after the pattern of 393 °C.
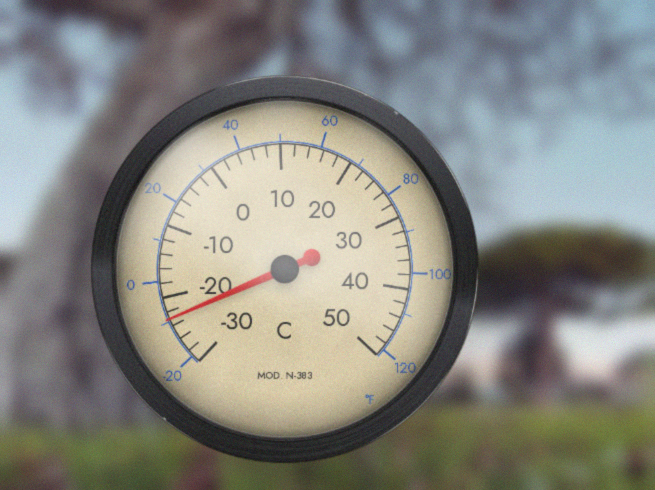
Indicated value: -23 °C
